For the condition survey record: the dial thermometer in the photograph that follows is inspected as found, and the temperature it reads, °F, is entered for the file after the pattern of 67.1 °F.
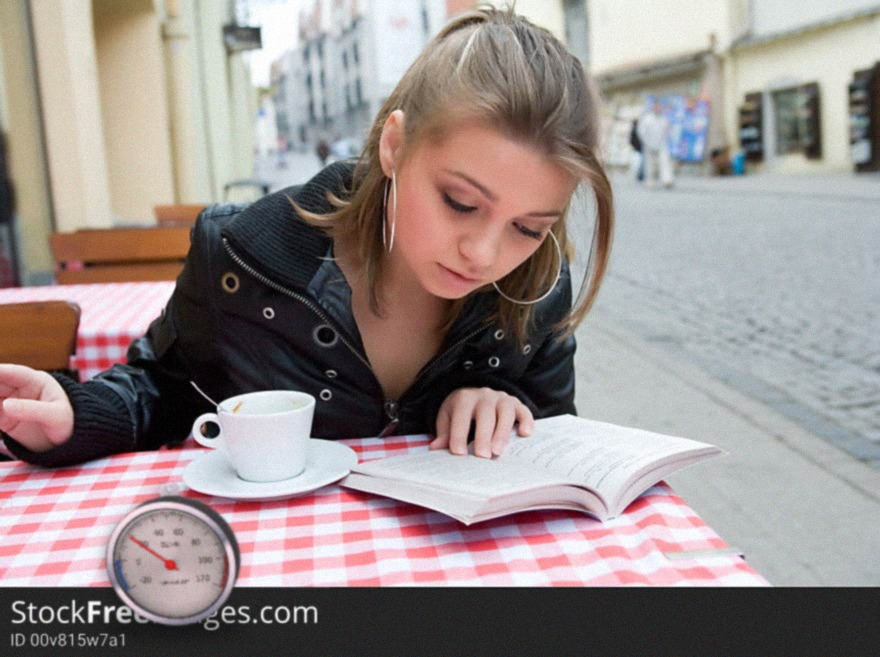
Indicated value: 20 °F
